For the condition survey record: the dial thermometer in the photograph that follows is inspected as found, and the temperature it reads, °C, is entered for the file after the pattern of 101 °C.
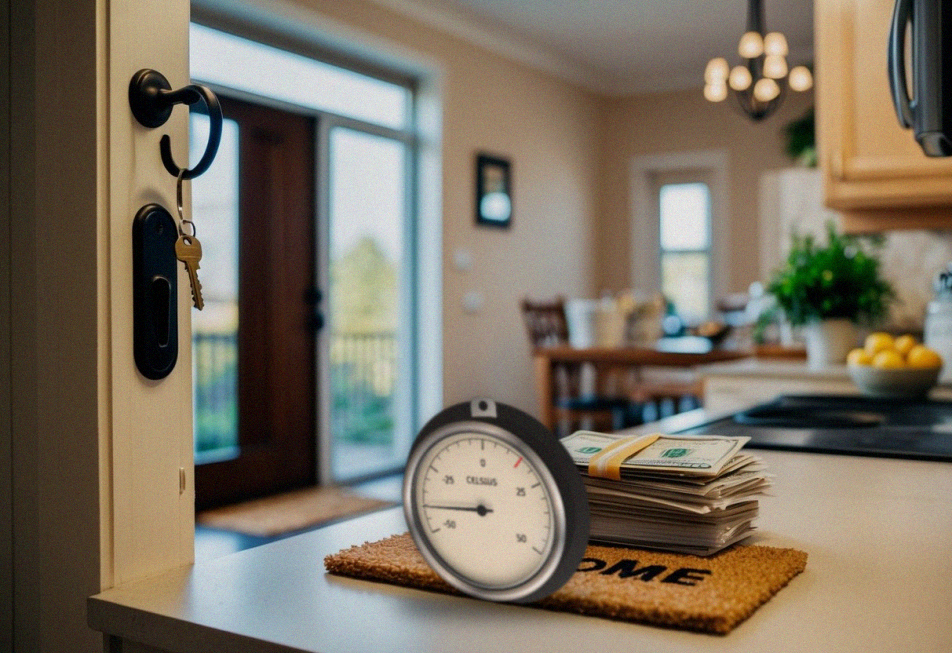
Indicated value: -40 °C
